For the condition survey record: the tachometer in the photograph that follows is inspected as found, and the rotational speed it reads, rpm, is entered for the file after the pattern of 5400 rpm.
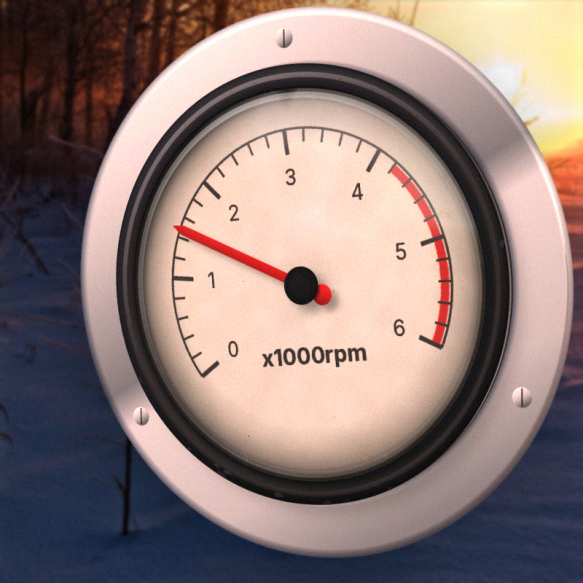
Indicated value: 1500 rpm
